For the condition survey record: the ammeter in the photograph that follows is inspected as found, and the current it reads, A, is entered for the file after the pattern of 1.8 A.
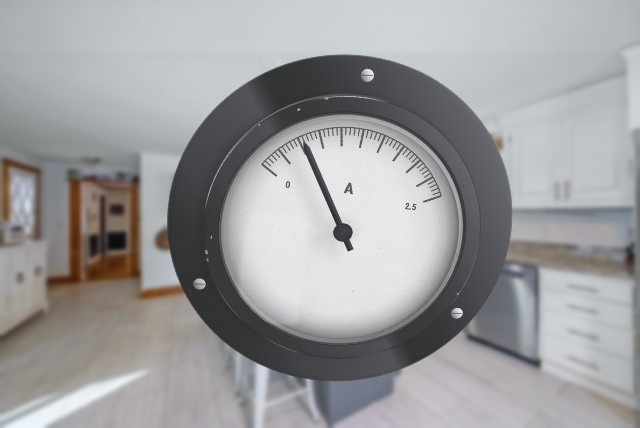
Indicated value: 0.55 A
